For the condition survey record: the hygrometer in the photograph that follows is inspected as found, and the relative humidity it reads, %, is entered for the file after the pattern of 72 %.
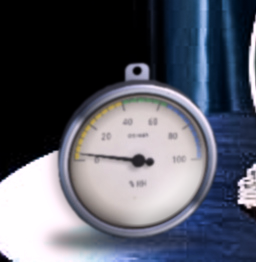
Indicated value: 4 %
